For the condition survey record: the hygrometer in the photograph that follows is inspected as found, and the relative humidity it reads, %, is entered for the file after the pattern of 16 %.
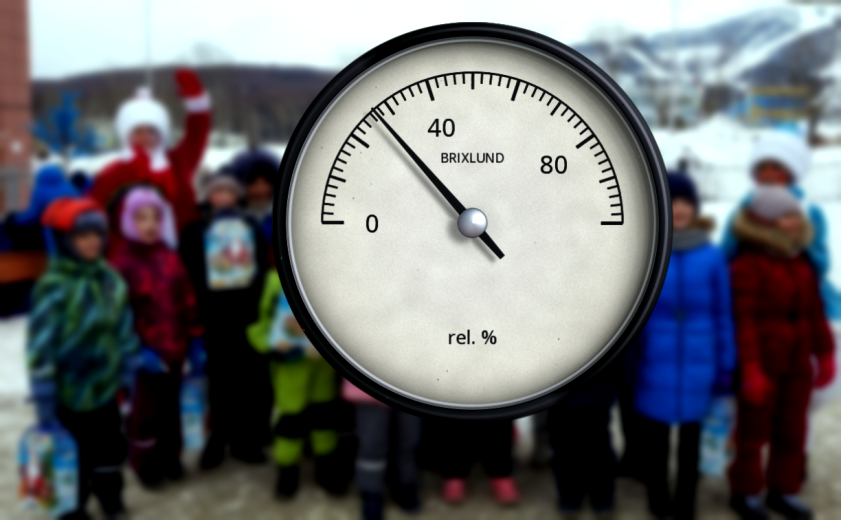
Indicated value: 27 %
